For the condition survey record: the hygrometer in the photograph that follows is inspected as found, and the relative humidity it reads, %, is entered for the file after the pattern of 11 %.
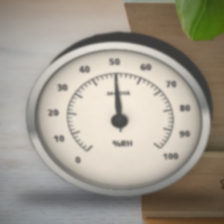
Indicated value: 50 %
